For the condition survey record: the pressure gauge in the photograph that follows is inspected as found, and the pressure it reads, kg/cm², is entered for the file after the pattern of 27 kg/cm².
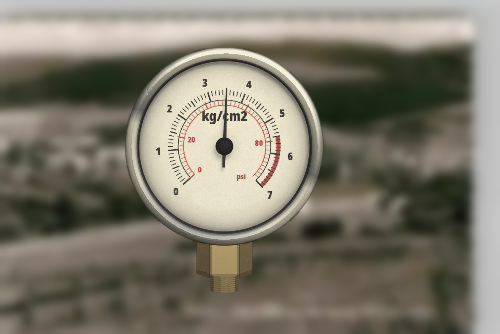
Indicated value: 3.5 kg/cm²
